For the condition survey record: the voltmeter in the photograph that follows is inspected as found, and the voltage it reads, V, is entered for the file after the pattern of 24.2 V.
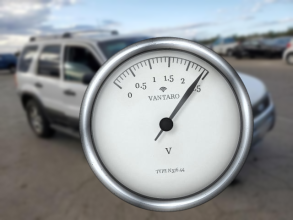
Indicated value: 2.4 V
